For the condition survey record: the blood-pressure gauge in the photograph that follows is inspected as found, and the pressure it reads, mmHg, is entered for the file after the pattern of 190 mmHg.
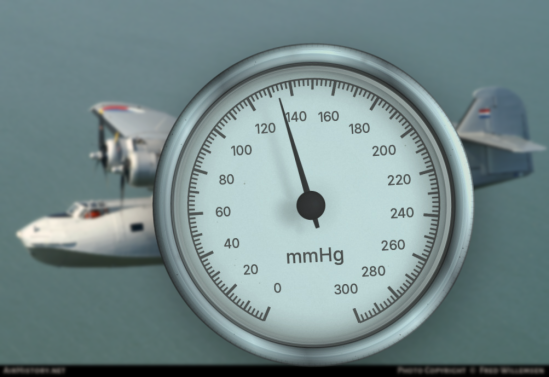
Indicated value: 134 mmHg
